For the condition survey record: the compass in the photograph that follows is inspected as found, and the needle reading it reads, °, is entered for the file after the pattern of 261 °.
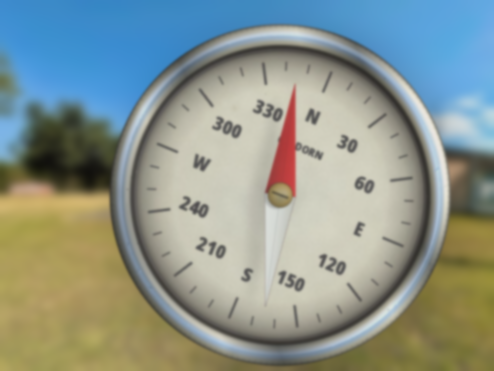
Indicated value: 345 °
